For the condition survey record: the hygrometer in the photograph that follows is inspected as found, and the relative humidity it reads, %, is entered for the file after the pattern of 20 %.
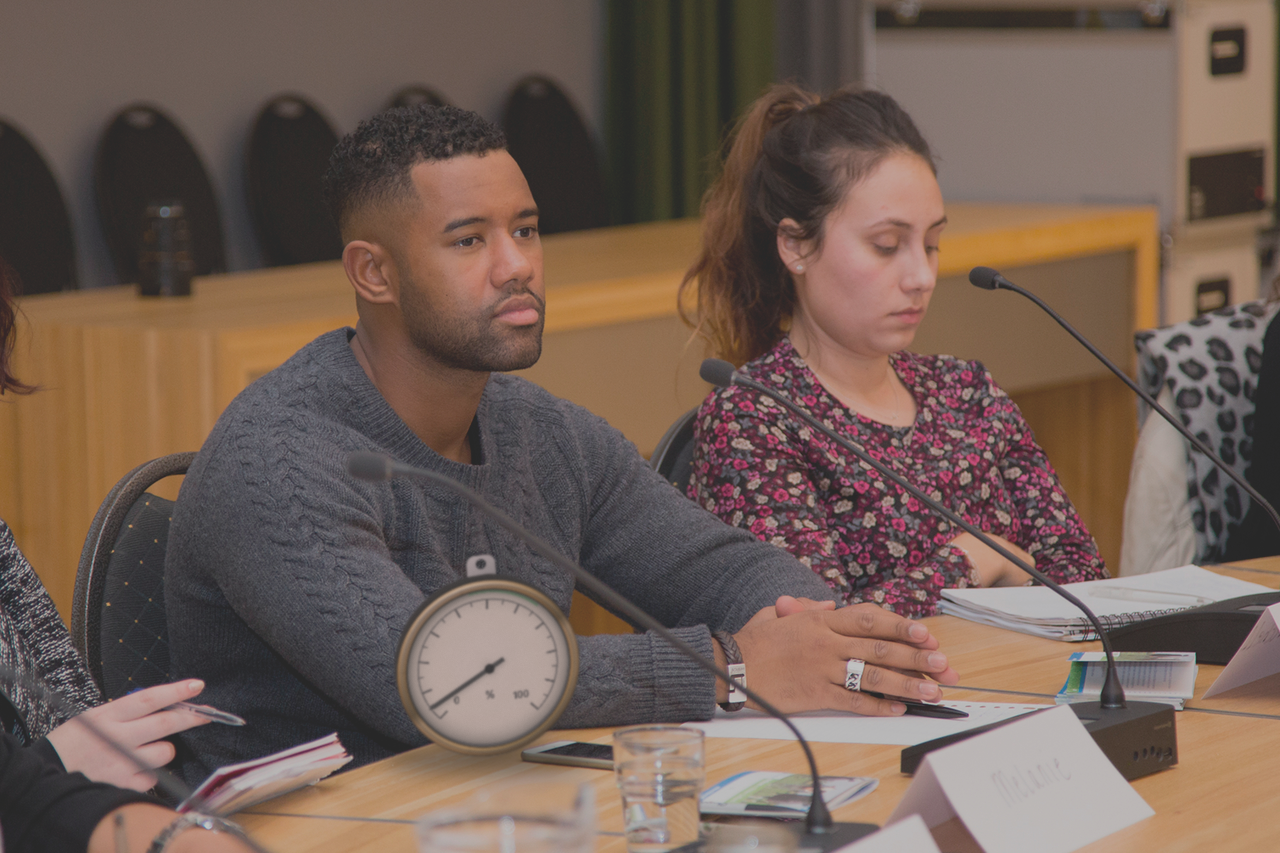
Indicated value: 5 %
